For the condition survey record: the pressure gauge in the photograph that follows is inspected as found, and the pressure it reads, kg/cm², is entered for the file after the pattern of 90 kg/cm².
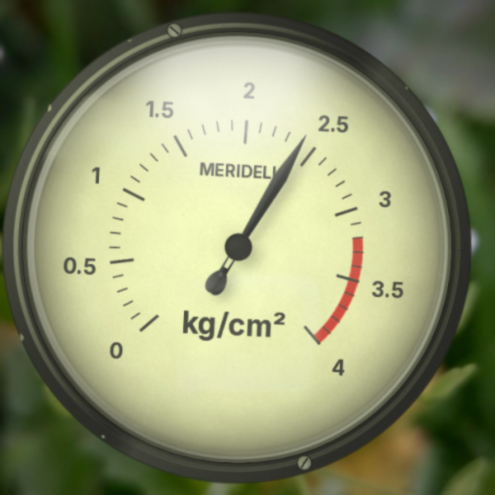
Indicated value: 2.4 kg/cm²
